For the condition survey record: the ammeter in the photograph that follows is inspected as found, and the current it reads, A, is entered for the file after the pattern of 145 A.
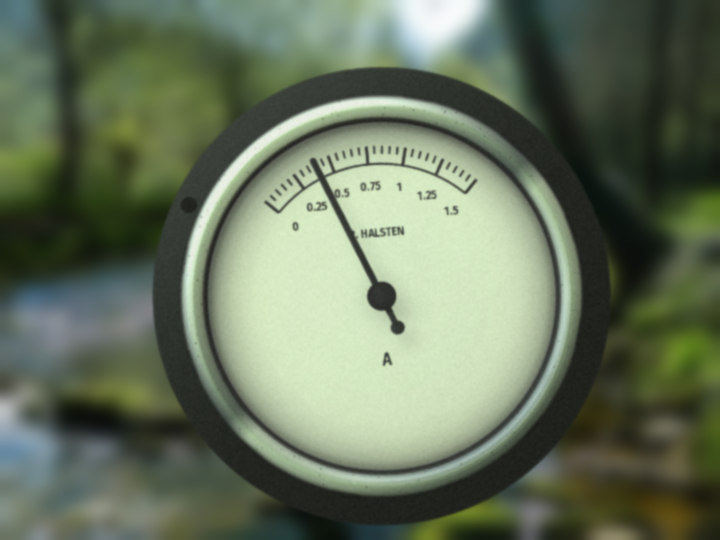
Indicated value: 0.4 A
